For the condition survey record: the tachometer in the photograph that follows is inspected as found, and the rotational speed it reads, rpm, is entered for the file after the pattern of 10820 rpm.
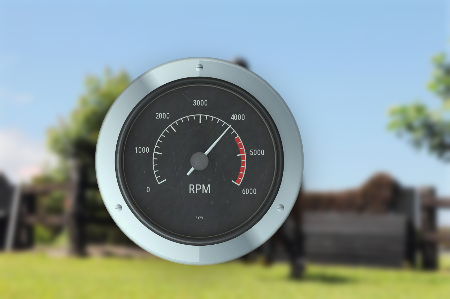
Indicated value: 4000 rpm
